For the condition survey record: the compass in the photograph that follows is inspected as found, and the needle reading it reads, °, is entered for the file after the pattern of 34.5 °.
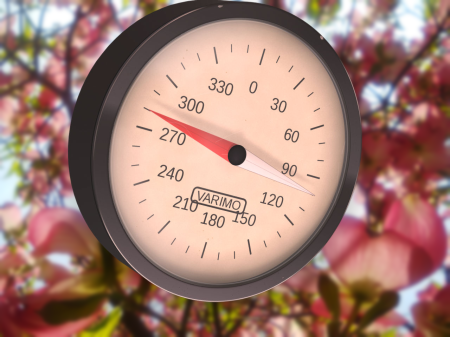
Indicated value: 280 °
